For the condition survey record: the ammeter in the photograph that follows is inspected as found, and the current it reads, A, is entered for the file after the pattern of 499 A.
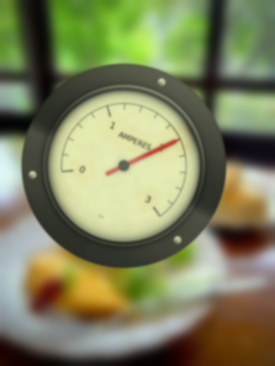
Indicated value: 2 A
